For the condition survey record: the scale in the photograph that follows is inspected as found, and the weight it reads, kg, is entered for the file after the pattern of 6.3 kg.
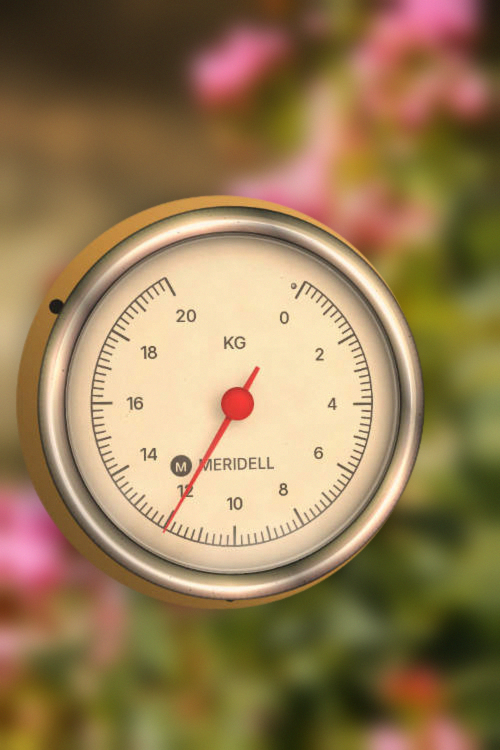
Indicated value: 12 kg
